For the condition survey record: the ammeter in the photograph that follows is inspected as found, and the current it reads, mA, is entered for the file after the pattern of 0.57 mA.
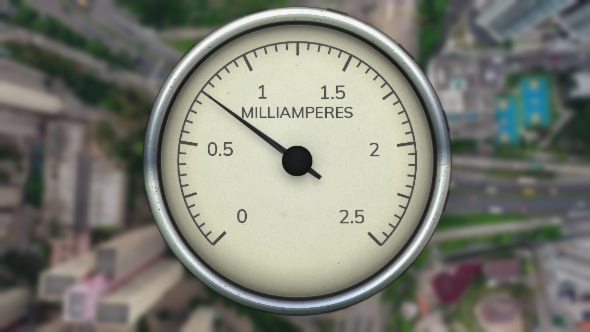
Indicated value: 0.75 mA
